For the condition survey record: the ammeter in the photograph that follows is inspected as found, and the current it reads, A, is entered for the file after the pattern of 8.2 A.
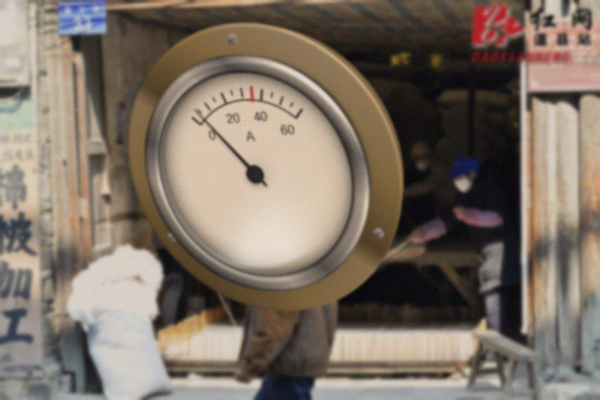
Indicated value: 5 A
